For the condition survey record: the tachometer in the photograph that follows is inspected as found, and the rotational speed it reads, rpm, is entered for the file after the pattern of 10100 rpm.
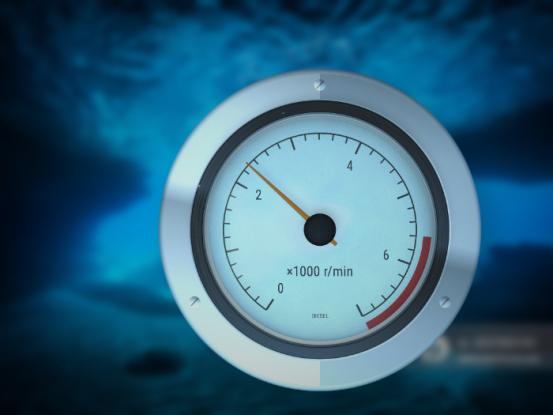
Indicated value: 2300 rpm
